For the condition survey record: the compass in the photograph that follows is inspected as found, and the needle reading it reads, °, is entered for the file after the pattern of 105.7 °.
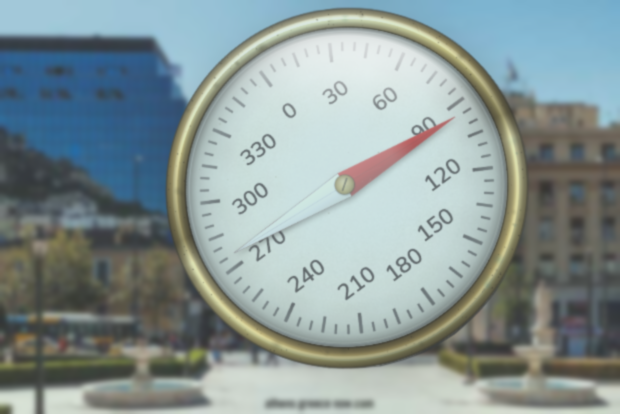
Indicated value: 95 °
